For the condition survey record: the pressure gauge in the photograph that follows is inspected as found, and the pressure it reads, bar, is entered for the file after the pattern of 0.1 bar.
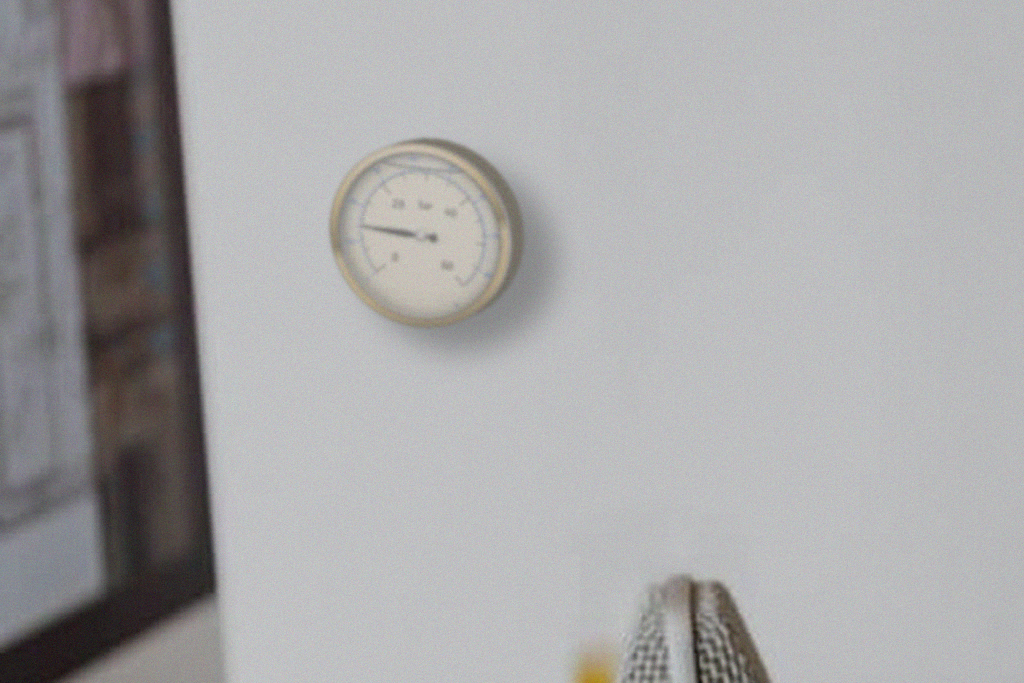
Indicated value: 10 bar
